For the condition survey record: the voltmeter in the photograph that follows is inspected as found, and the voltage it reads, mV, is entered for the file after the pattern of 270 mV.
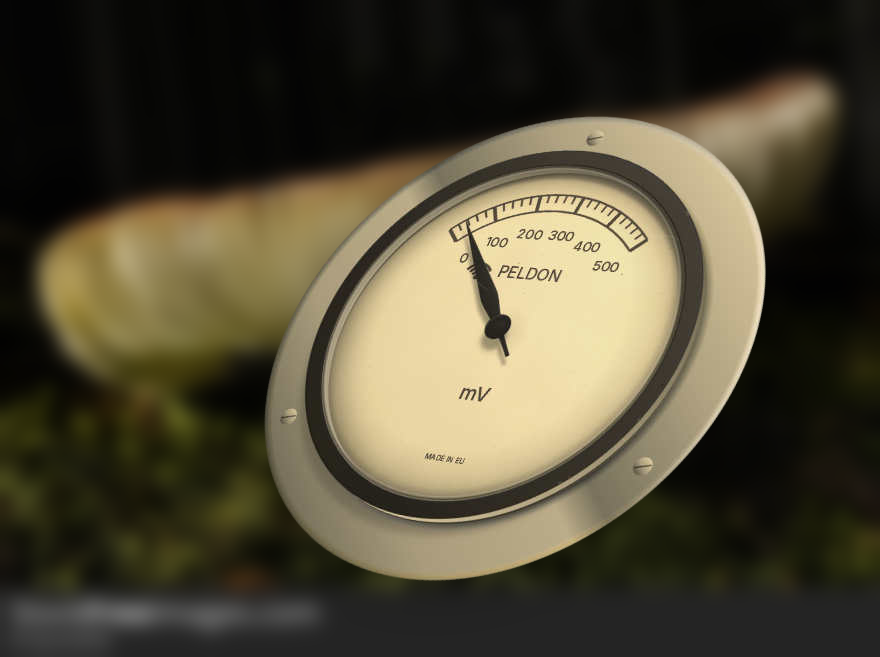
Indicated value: 40 mV
